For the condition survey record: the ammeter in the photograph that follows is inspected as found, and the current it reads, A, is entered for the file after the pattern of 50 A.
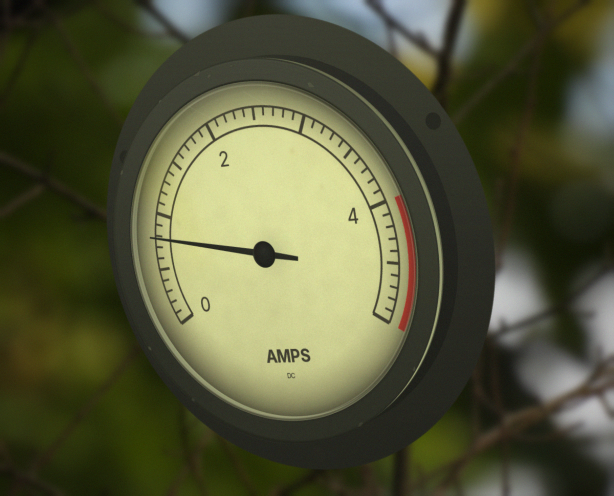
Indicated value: 0.8 A
